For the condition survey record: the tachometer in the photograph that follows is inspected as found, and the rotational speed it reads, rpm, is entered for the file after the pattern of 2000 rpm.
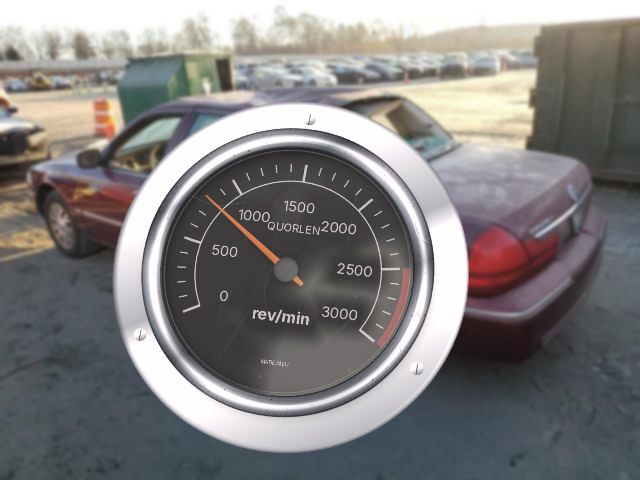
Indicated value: 800 rpm
